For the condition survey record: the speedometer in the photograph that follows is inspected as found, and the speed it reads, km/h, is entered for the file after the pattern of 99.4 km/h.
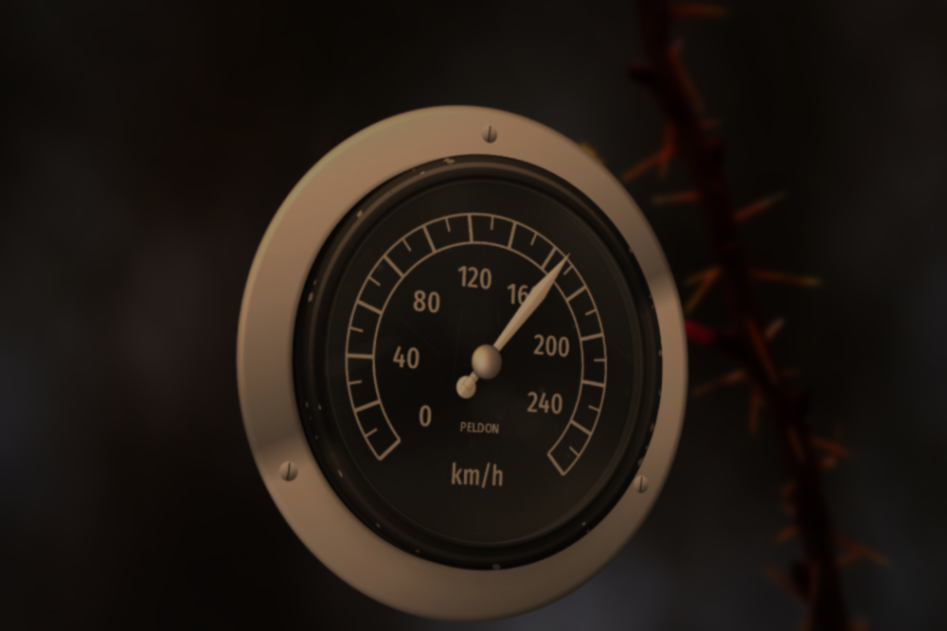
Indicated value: 165 km/h
